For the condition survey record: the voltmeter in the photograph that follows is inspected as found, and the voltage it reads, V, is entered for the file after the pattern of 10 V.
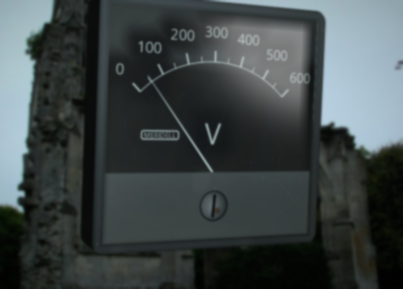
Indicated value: 50 V
